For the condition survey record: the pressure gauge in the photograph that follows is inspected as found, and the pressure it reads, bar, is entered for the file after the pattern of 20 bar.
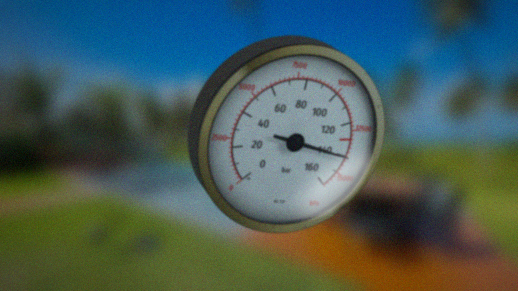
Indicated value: 140 bar
